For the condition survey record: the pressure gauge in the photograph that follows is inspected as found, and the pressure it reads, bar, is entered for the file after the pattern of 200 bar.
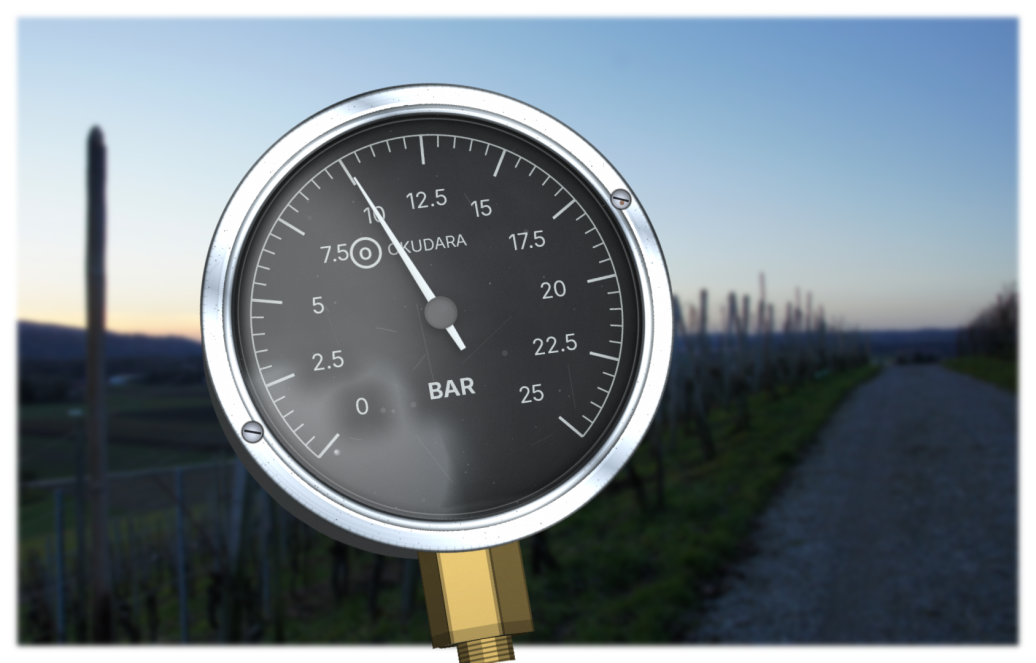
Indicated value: 10 bar
